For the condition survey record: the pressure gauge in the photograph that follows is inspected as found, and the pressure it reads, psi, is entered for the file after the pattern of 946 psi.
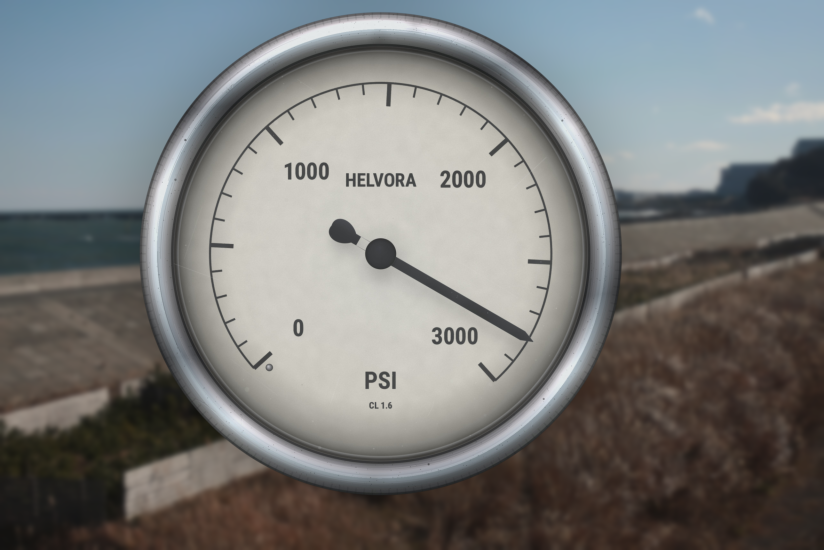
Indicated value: 2800 psi
